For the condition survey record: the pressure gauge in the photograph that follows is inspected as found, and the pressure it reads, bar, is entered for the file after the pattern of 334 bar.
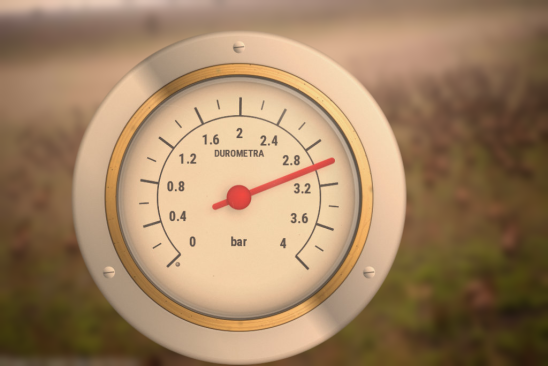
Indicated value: 3 bar
